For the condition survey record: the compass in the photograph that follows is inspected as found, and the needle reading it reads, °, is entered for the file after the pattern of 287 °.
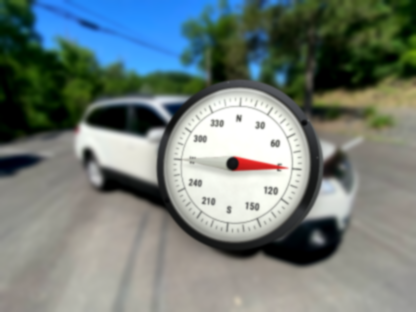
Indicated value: 90 °
